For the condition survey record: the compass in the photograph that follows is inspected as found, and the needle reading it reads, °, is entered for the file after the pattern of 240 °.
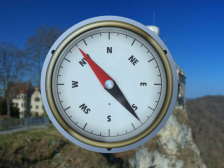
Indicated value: 320 °
